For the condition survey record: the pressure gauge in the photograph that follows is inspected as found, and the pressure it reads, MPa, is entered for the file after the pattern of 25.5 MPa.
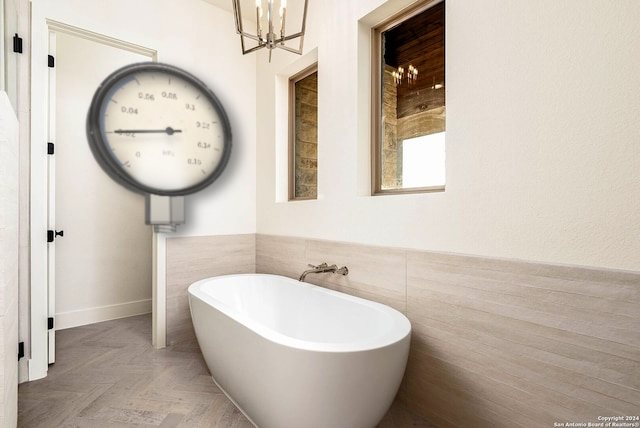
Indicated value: 0.02 MPa
